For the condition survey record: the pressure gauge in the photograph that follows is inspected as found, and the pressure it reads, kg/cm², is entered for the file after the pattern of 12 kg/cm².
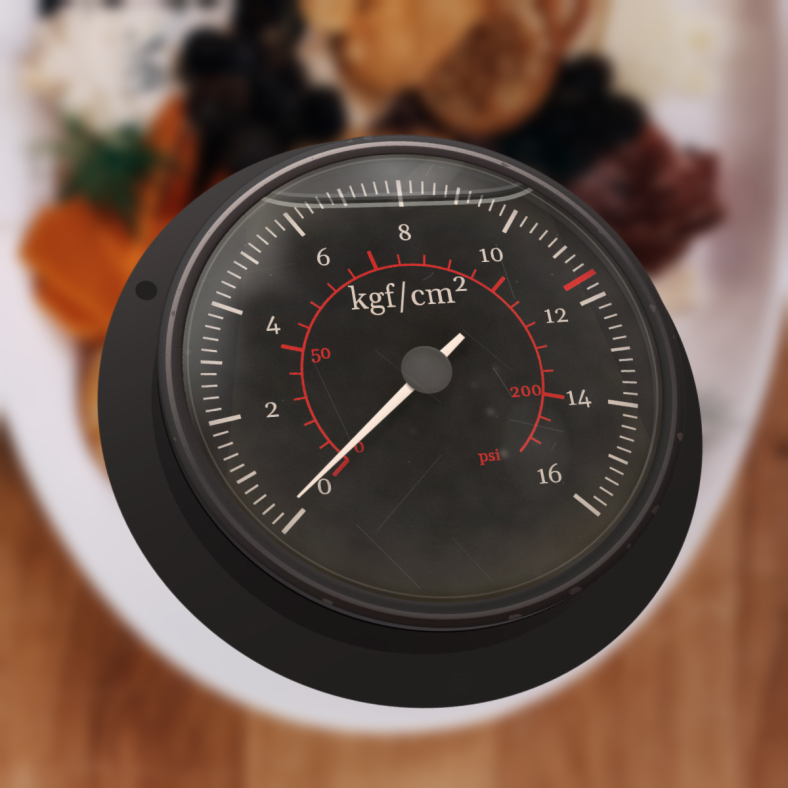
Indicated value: 0.2 kg/cm²
